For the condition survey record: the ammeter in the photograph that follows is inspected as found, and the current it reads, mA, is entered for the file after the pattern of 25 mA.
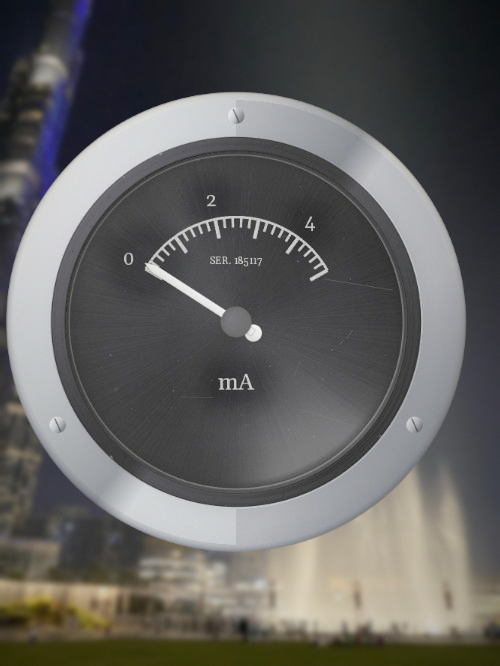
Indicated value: 0.1 mA
